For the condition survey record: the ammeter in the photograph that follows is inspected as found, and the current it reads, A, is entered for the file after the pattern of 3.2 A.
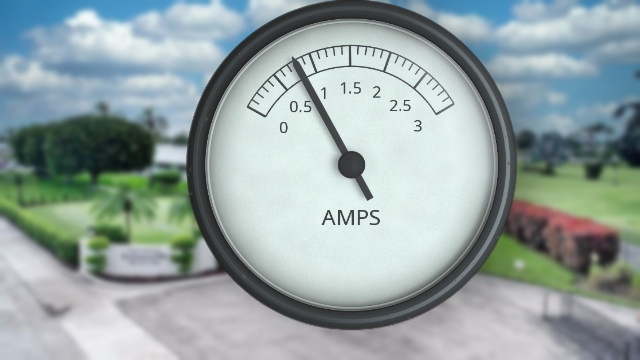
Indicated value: 0.8 A
